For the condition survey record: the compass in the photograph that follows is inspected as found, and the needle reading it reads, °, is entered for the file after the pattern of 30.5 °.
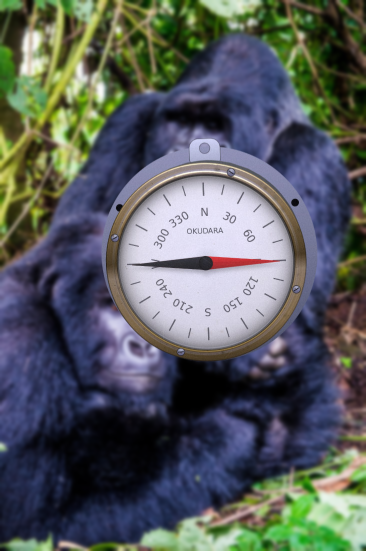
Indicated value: 90 °
